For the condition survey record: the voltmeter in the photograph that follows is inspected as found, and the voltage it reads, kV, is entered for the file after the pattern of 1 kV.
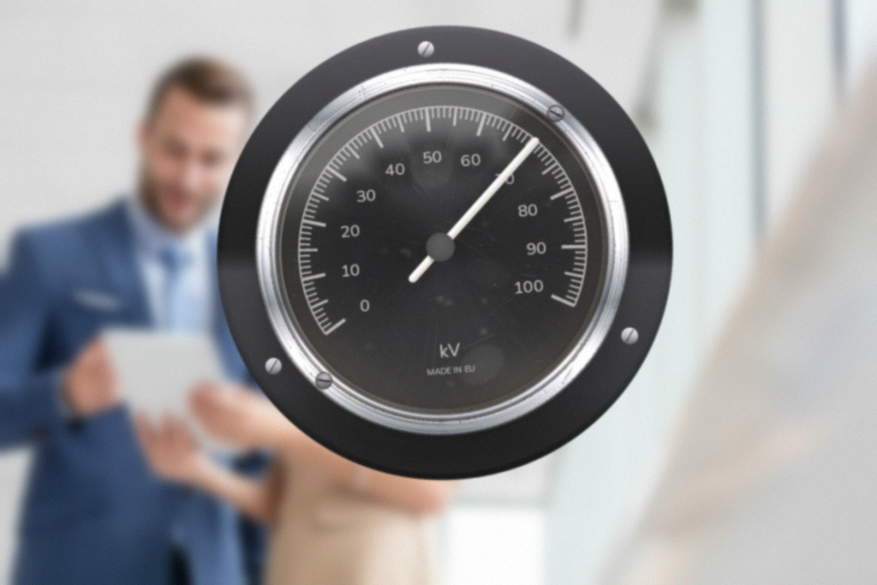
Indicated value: 70 kV
